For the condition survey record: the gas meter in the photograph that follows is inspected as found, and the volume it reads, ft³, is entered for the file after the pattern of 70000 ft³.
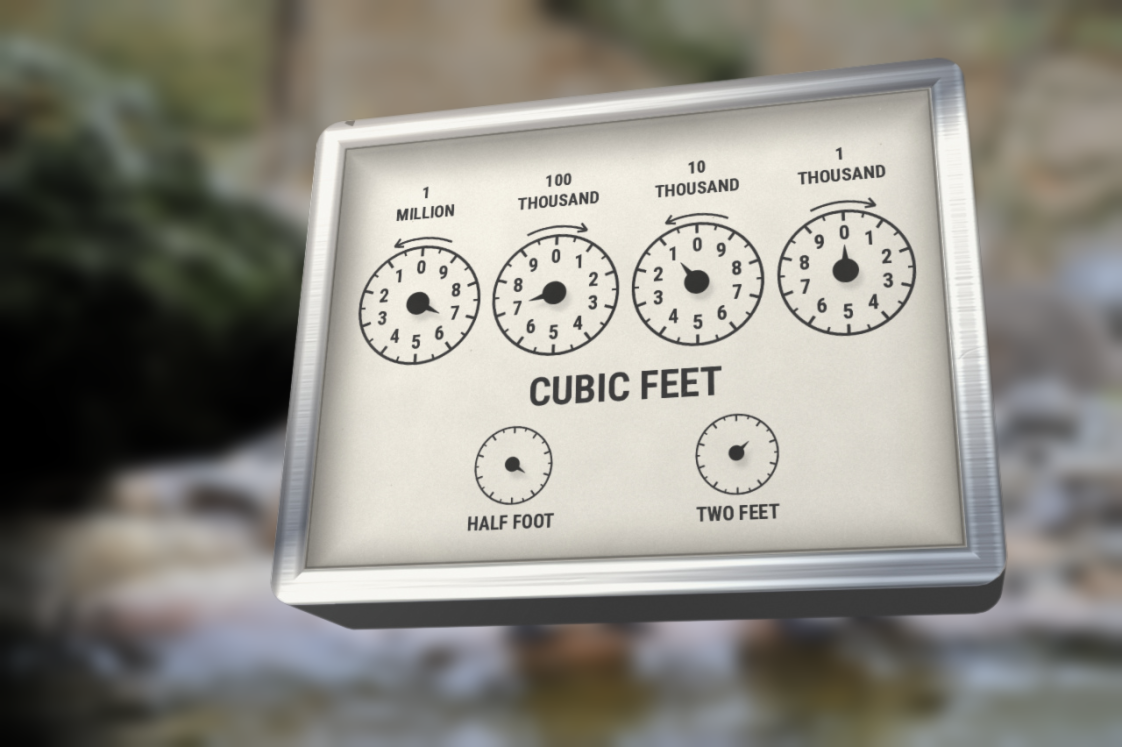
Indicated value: 671000 ft³
